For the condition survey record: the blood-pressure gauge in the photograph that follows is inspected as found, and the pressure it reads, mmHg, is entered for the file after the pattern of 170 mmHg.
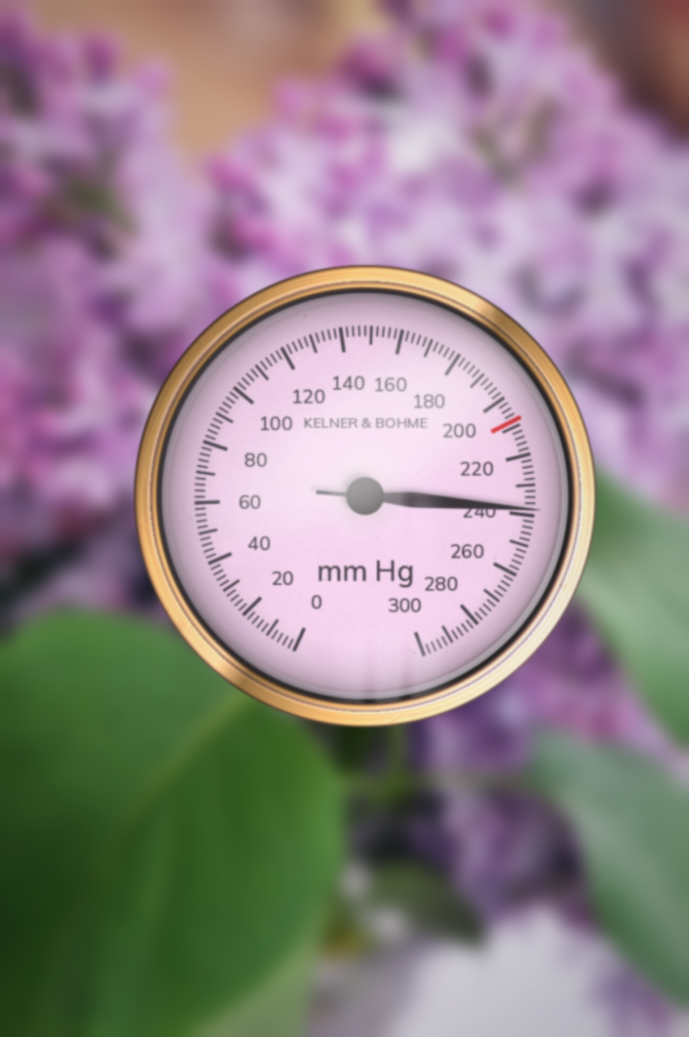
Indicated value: 238 mmHg
